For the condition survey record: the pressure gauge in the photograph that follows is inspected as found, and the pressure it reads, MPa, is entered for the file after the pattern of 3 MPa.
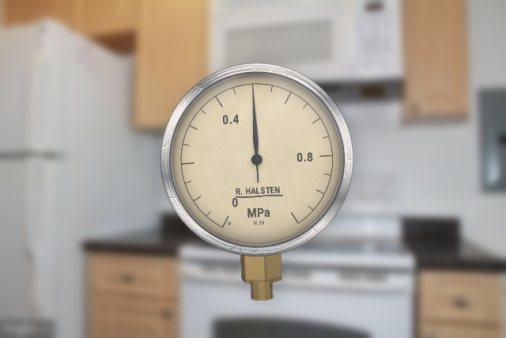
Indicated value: 0.5 MPa
